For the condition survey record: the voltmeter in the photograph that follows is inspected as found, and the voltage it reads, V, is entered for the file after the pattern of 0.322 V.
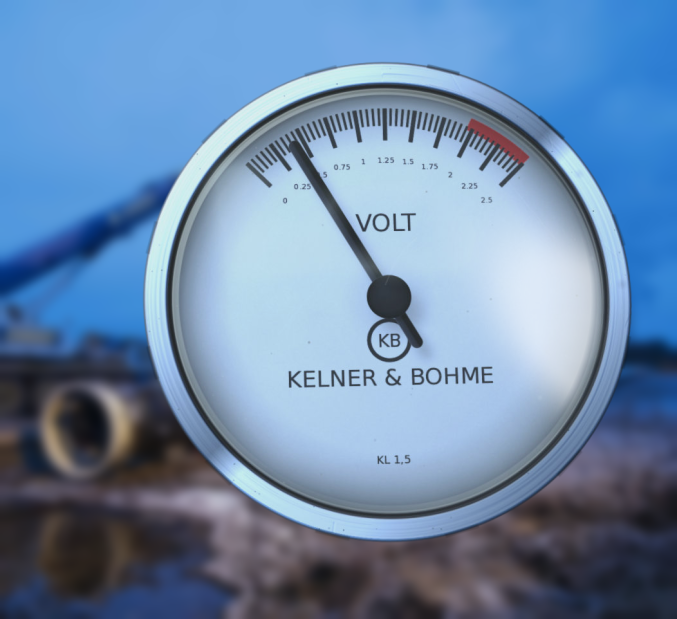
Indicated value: 0.4 V
